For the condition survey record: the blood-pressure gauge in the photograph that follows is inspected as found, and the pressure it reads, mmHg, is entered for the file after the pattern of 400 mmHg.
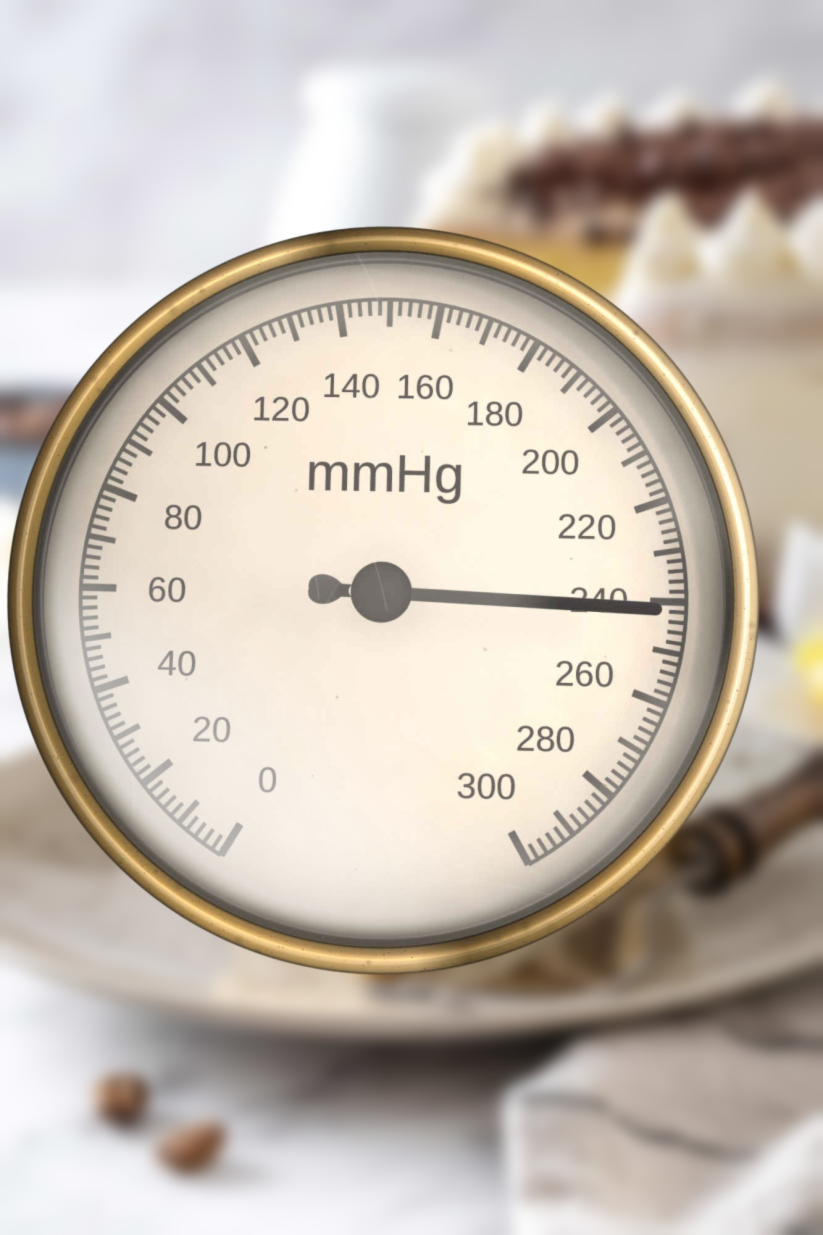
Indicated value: 242 mmHg
